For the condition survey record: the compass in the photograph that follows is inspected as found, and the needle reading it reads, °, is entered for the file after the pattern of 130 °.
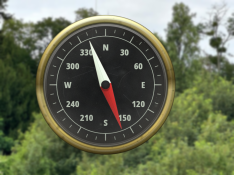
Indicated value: 160 °
